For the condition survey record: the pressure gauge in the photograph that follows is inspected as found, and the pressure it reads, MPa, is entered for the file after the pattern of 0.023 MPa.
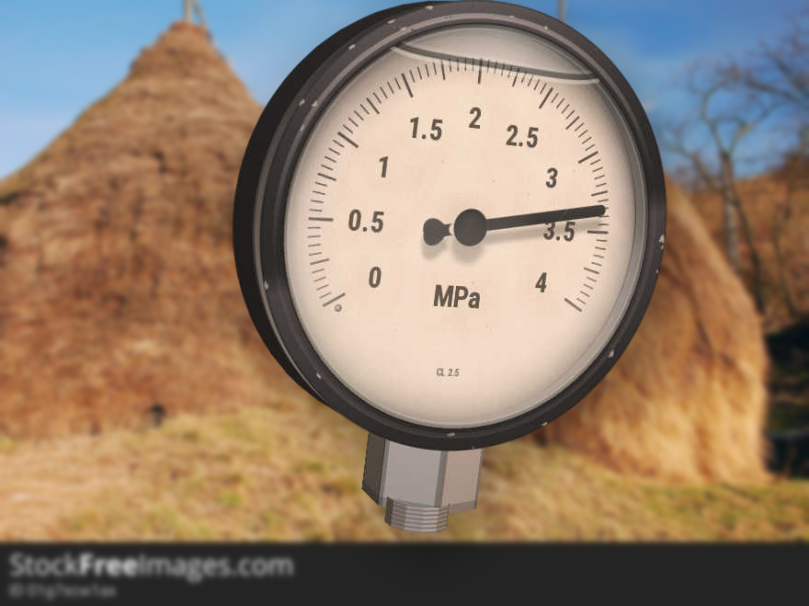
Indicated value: 3.35 MPa
